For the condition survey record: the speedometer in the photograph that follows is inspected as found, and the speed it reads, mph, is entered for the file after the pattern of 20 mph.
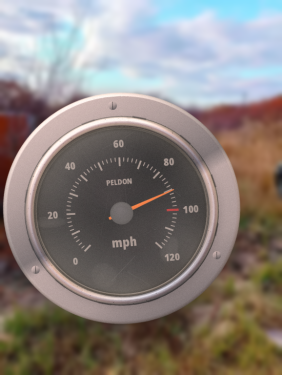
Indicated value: 90 mph
